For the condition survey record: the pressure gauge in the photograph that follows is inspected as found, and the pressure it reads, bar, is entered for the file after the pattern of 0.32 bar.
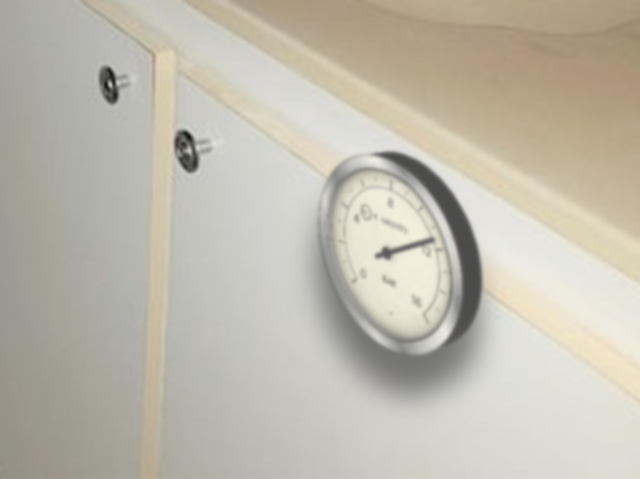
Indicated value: 11.5 bar
